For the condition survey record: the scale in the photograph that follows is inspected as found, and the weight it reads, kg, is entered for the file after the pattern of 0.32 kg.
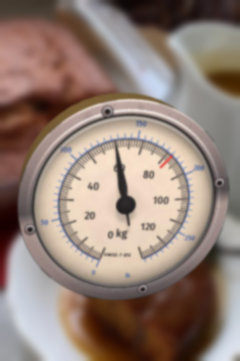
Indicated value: 60 kg
